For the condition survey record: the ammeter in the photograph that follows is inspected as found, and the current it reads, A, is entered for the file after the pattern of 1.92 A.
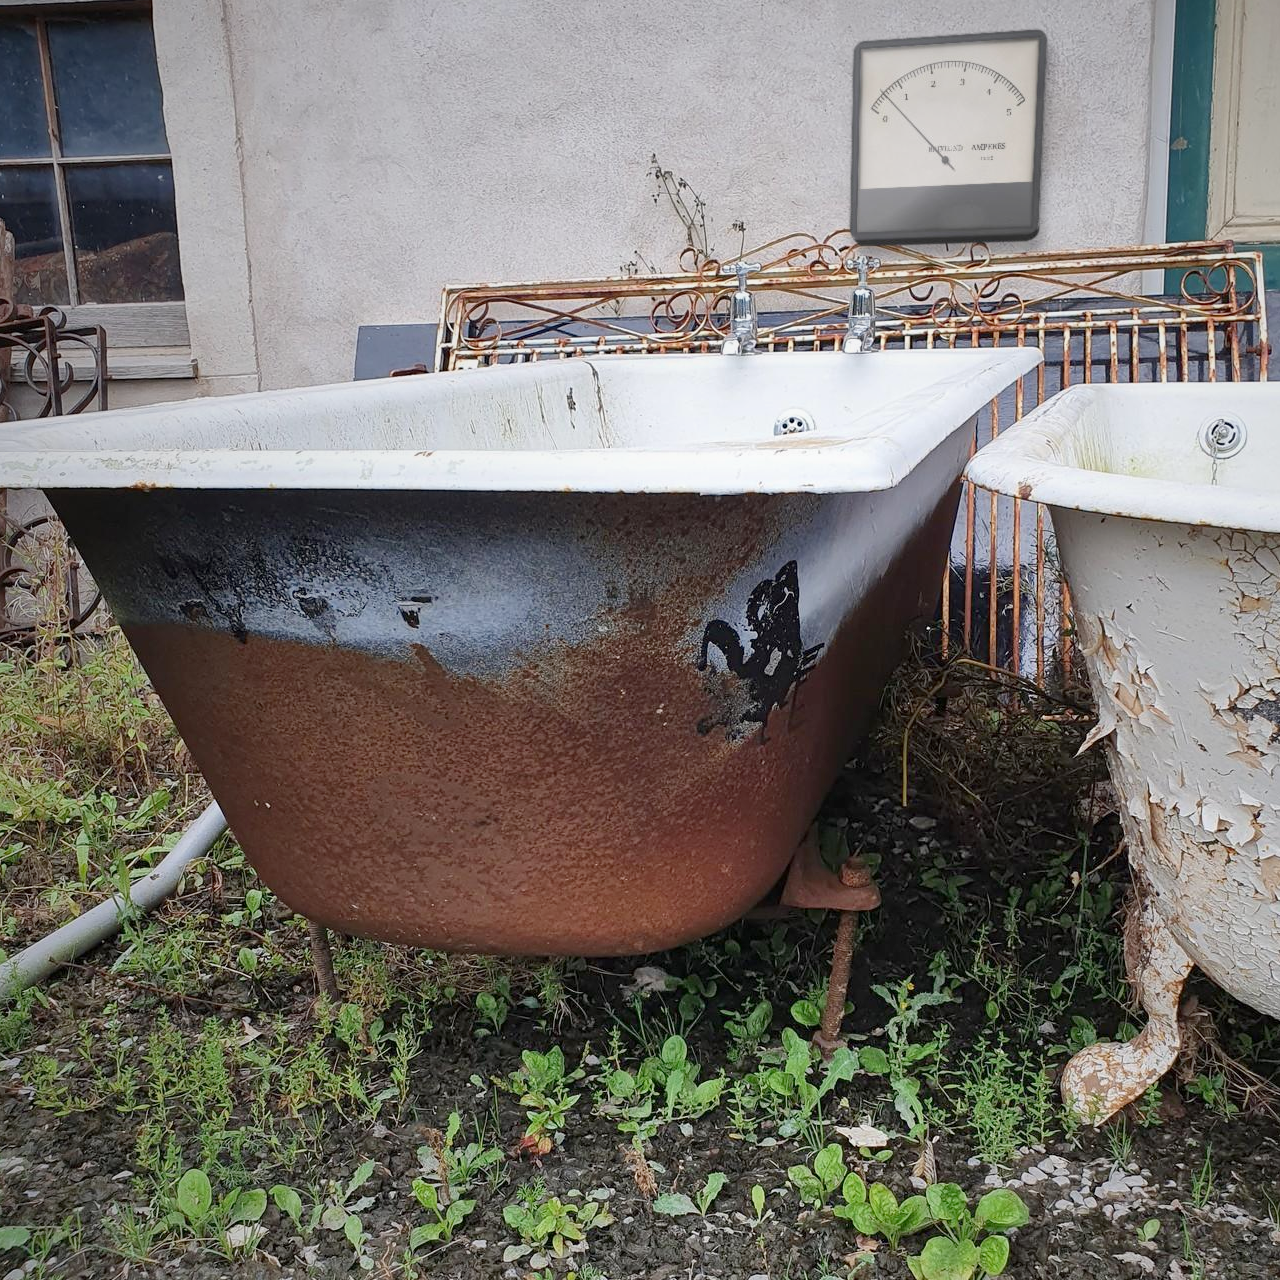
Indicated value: 0.5 A
